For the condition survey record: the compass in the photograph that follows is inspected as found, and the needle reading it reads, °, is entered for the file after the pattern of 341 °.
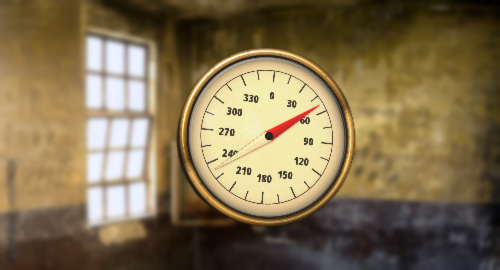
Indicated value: 52.5 °
